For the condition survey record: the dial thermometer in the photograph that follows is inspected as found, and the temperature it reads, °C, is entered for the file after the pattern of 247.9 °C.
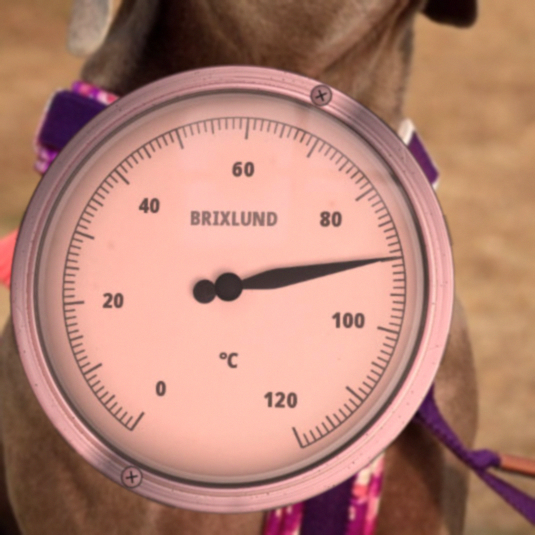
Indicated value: 90 °C
